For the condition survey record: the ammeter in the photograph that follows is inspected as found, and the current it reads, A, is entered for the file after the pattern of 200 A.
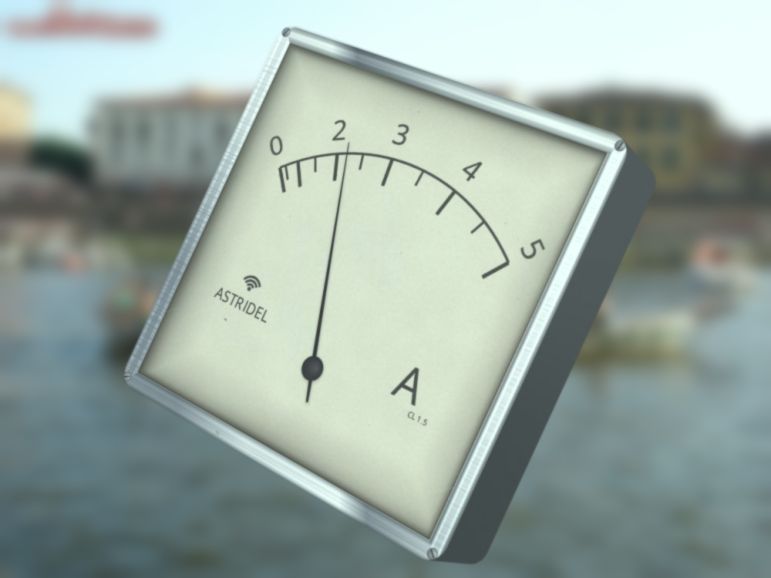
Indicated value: 2.25 A
